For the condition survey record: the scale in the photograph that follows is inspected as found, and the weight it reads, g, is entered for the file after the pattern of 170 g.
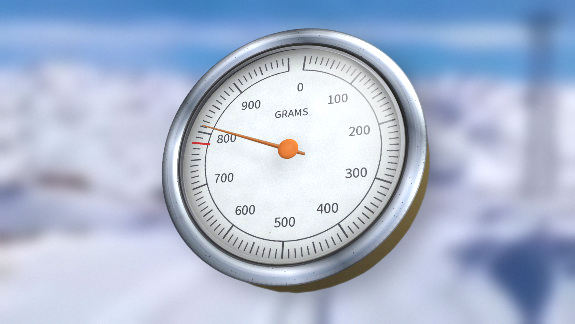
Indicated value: 810 g
